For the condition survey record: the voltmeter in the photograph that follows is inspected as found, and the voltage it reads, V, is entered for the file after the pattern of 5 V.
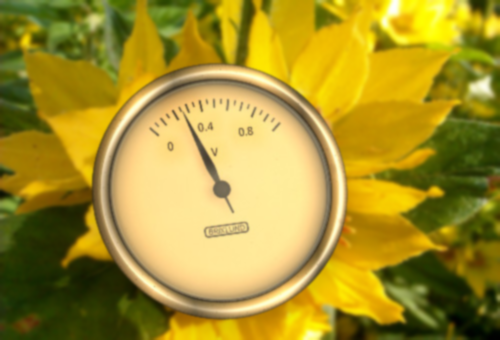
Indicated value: 0.25 V
